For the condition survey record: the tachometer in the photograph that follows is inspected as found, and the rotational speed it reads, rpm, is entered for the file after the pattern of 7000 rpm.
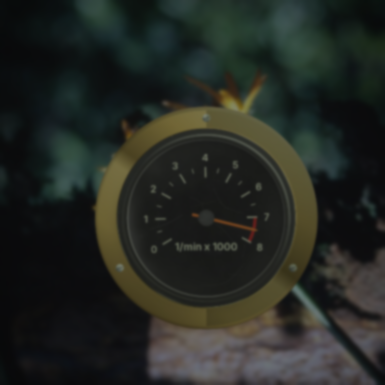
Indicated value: 7500 rpm
